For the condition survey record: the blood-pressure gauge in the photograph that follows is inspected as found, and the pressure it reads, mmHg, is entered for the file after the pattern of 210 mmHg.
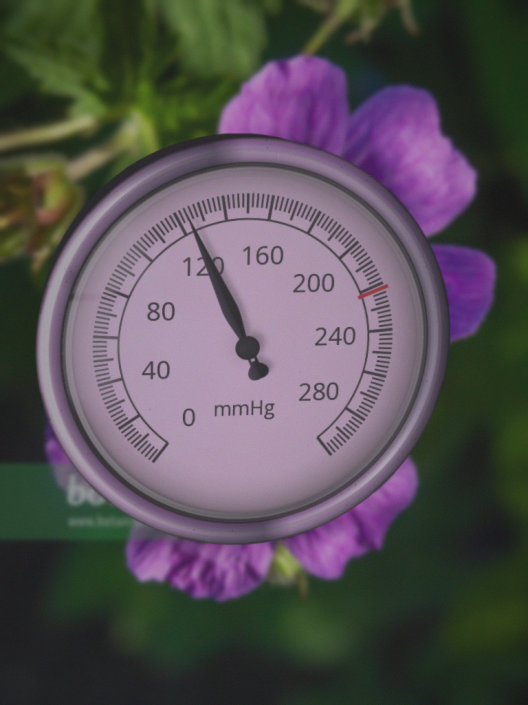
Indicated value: 124 mmHg
